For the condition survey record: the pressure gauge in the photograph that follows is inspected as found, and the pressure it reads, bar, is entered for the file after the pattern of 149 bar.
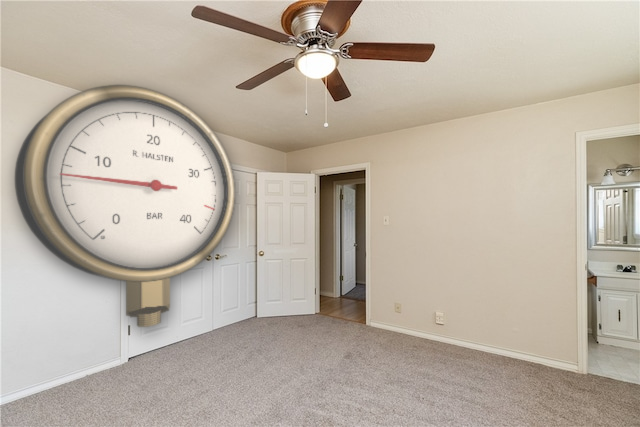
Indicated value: 7 bar
